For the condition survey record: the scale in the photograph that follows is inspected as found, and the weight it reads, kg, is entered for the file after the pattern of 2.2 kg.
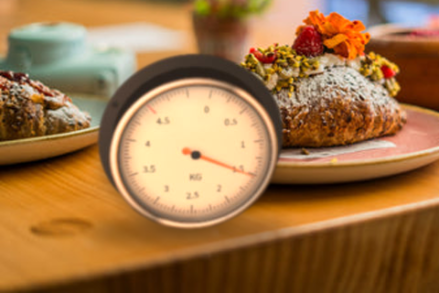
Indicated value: 1.5 kg
